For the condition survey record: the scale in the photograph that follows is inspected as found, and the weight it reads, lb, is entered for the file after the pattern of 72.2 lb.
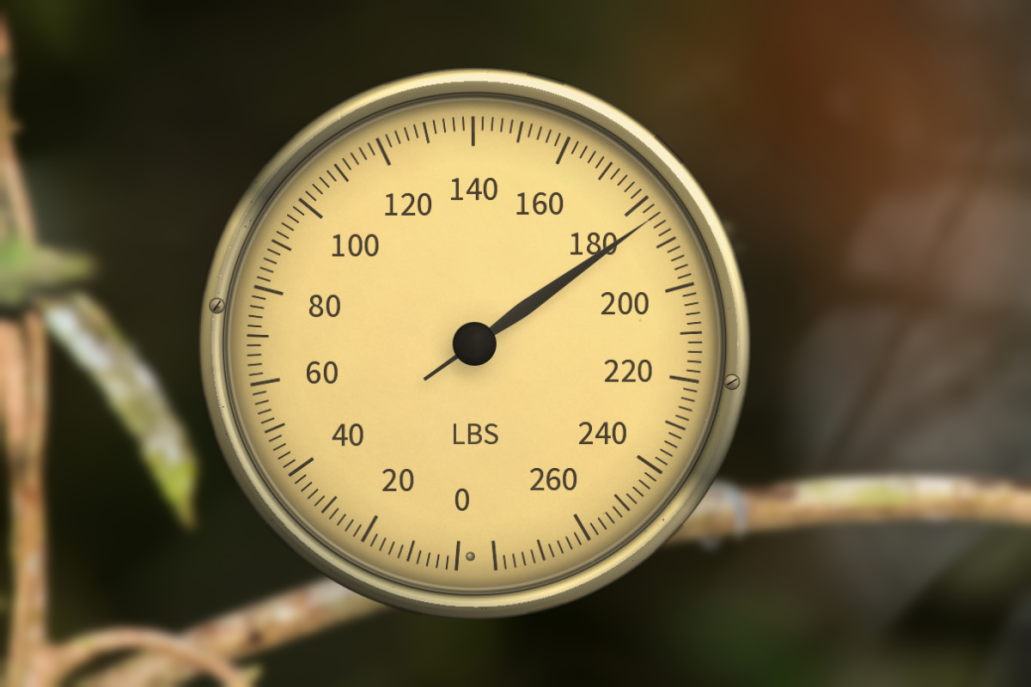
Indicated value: 184 lb
